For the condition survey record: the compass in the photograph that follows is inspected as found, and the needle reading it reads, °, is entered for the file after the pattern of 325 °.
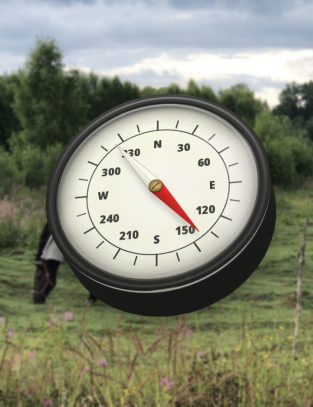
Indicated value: 142.5 °
